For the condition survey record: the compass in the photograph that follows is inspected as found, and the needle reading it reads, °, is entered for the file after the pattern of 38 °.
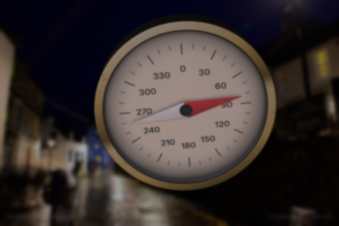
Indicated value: 80 °
